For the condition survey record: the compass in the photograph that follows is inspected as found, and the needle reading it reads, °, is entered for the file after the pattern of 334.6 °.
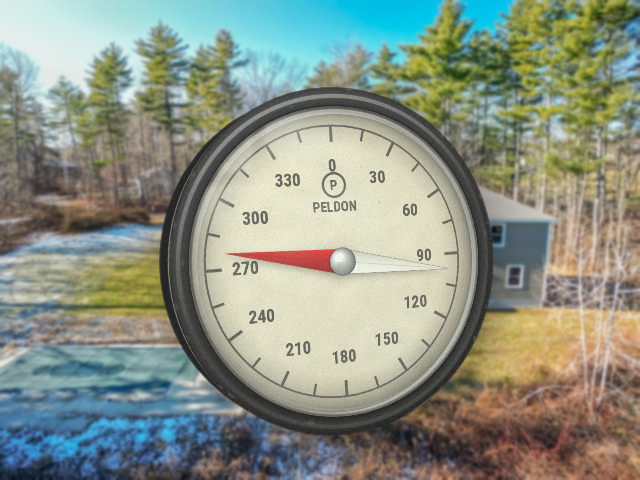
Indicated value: 277.5 °
